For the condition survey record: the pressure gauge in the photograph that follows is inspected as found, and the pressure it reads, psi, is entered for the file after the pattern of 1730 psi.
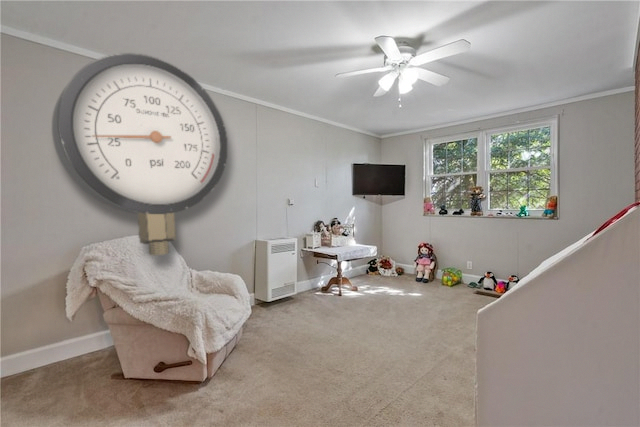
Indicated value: 30 psi
